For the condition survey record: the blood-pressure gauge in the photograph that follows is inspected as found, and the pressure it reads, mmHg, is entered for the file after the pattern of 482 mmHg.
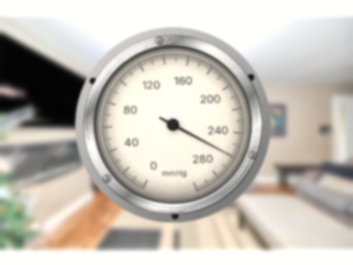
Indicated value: 260 mmHg
